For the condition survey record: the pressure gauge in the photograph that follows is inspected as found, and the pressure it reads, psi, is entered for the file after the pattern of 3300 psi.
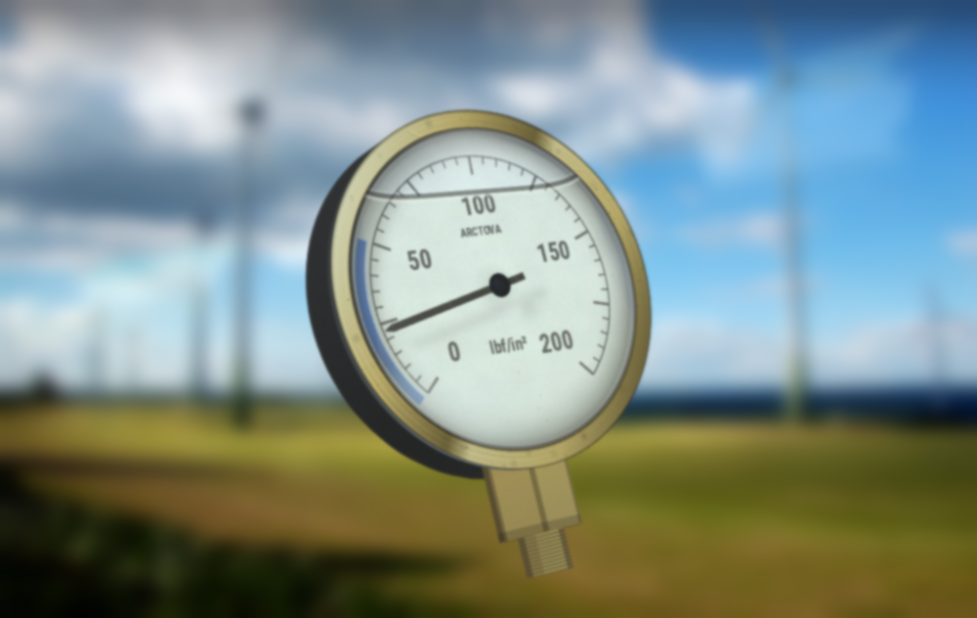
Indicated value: 22.5 psi
